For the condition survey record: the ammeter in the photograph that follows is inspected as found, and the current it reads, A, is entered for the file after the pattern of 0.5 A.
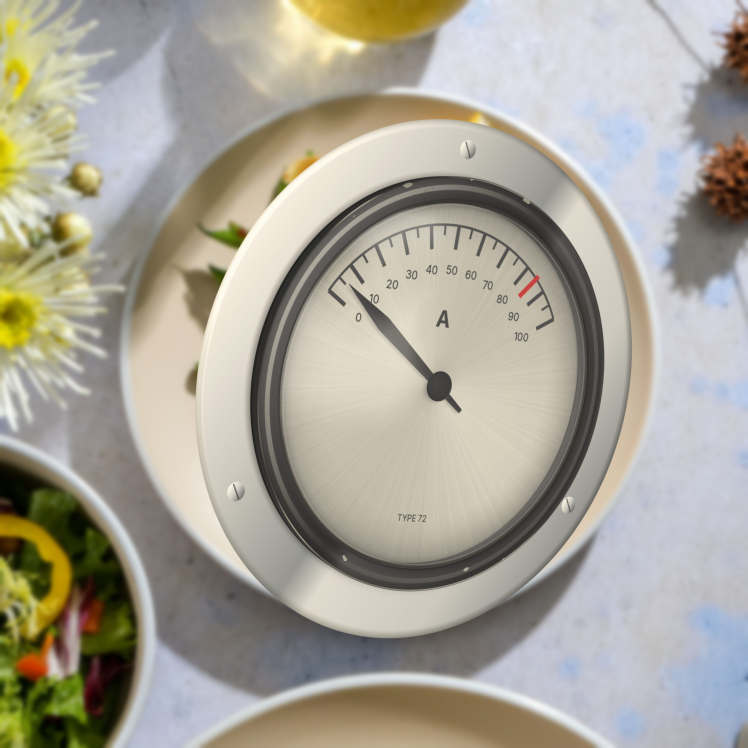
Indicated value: 5 A
